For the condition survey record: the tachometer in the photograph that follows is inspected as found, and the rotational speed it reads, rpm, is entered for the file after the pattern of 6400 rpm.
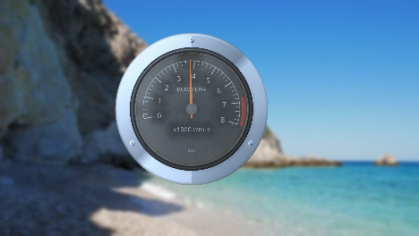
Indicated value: 3800 rpm
